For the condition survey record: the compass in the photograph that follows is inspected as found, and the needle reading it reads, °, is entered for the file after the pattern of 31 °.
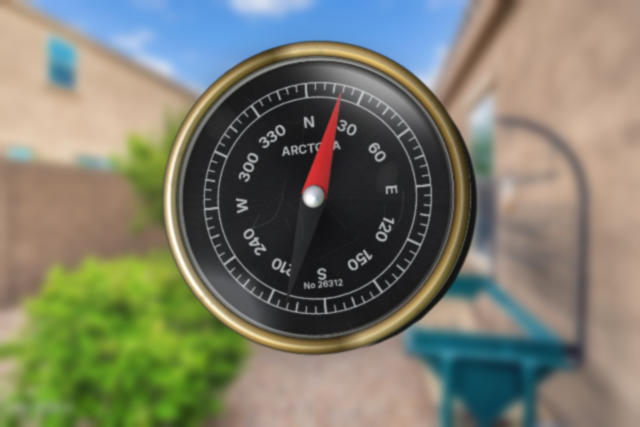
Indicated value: 20 °
